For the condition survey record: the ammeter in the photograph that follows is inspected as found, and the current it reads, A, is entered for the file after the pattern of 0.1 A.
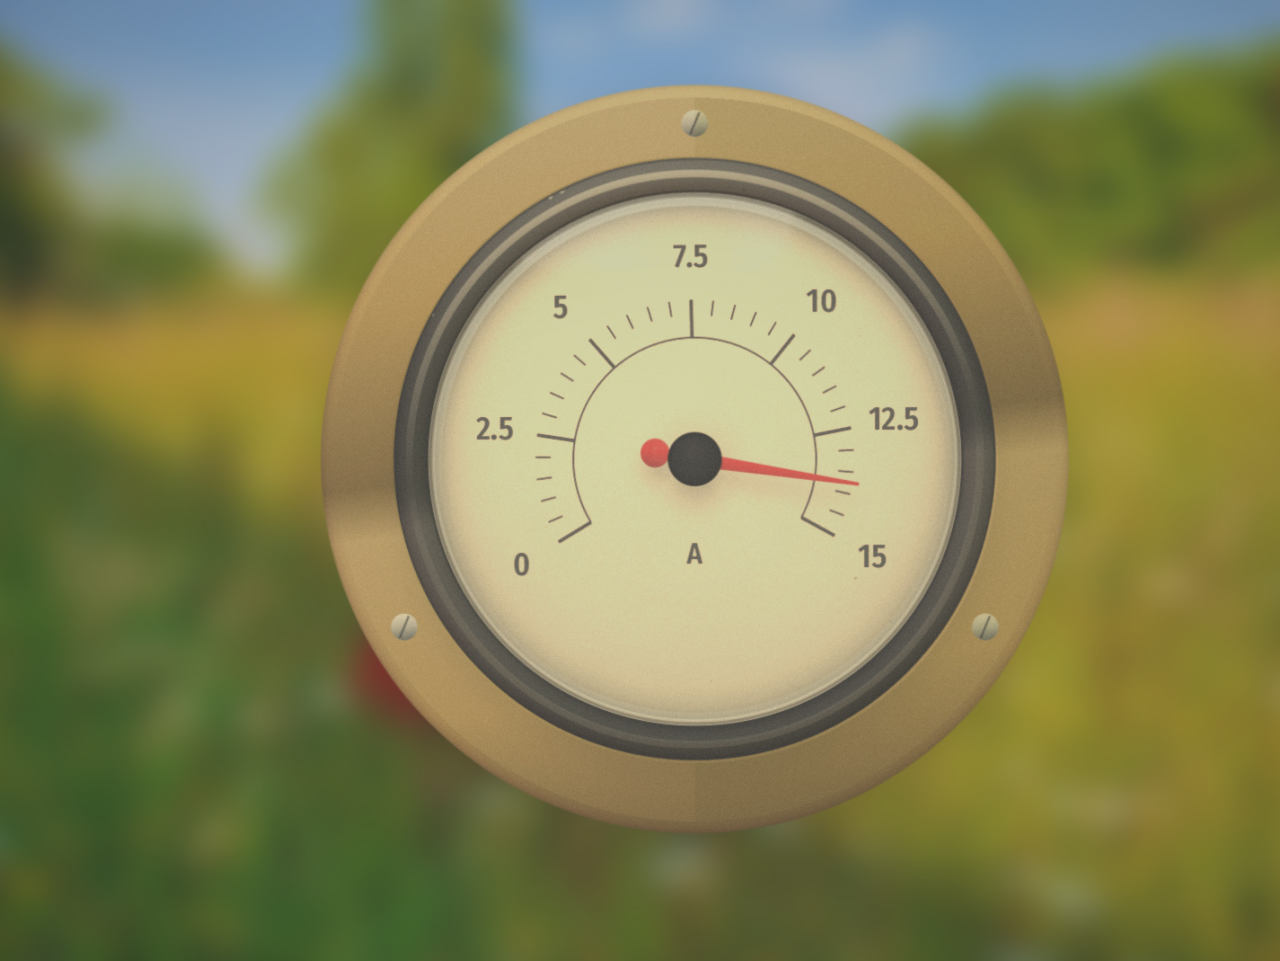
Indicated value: 13.75 A
